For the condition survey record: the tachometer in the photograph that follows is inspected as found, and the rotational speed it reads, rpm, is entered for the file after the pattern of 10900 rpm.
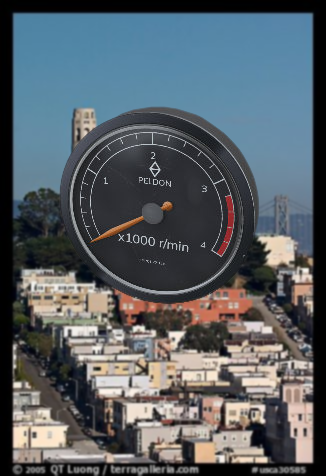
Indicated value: 0 rpm
